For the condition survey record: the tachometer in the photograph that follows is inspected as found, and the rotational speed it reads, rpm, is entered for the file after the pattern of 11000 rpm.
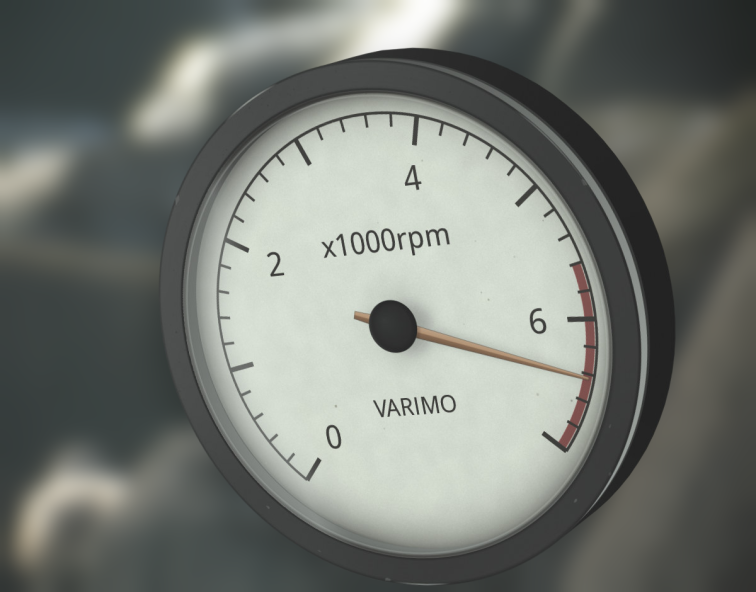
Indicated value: 6400 rpm
